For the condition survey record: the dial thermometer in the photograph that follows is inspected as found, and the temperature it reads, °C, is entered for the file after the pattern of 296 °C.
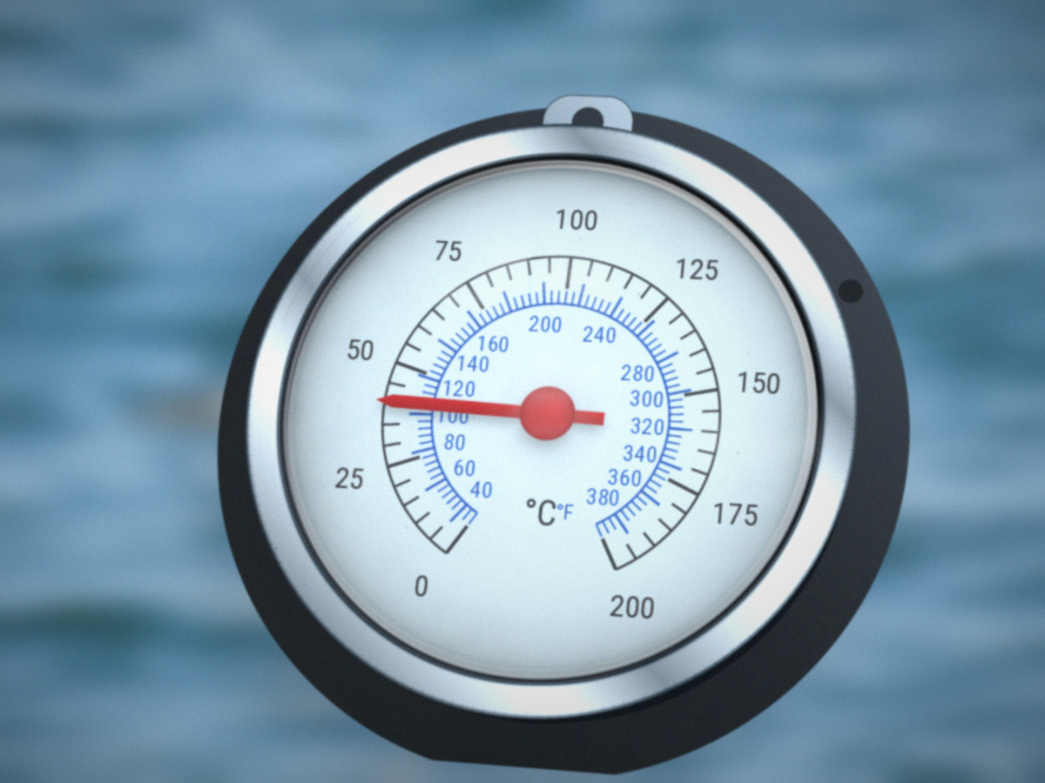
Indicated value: 40 °C
